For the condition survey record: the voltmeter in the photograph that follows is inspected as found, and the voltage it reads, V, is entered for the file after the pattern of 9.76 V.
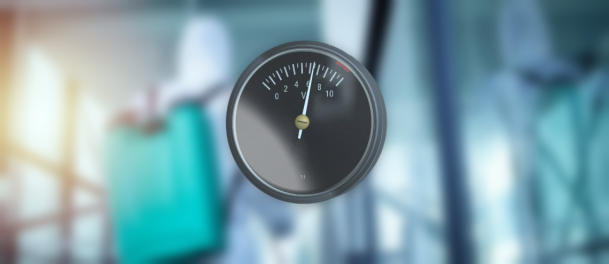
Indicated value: 6.5 V
